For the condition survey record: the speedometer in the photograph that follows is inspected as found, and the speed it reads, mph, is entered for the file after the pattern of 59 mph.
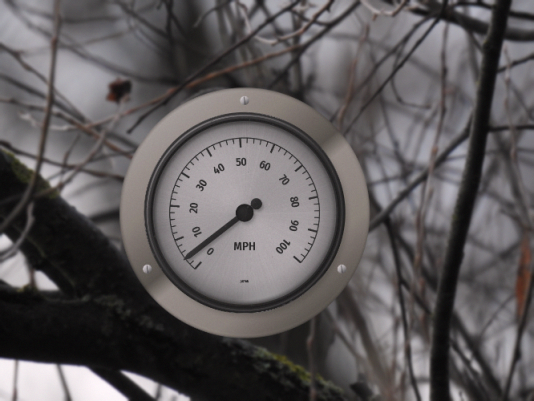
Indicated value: 4 mph
